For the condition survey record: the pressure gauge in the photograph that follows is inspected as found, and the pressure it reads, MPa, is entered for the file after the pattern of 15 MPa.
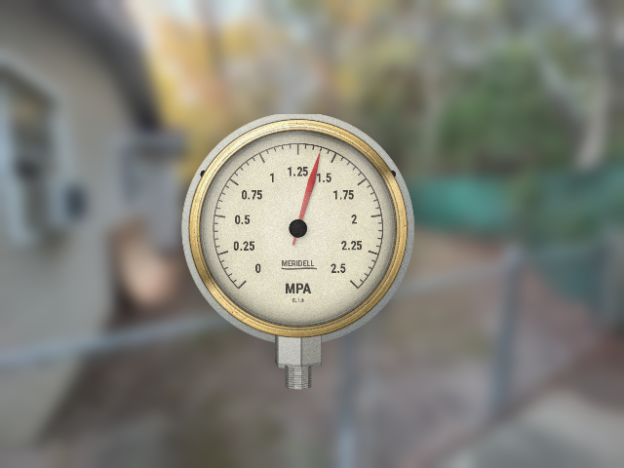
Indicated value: 1.4 MPa
